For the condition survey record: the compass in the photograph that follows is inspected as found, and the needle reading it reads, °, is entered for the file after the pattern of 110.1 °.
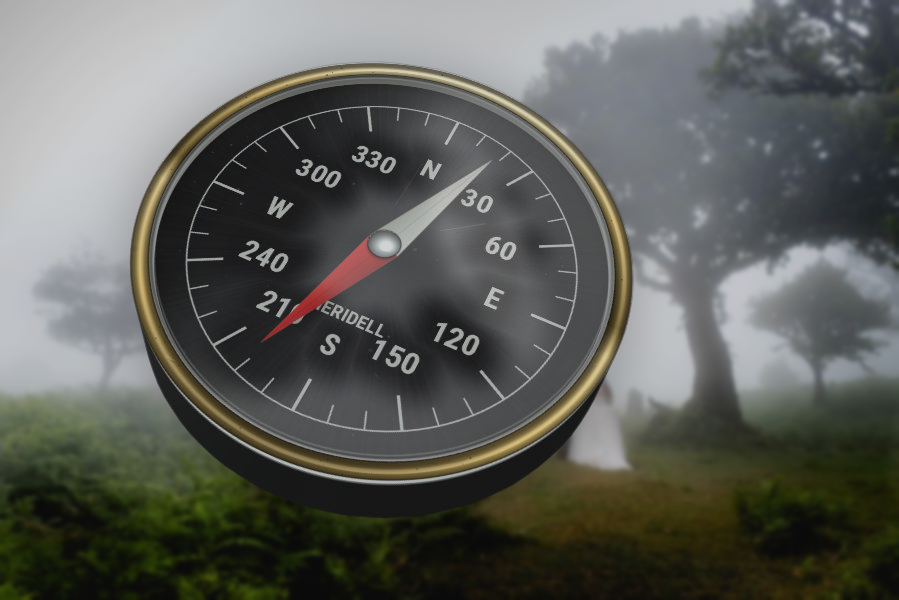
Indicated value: 200 °
